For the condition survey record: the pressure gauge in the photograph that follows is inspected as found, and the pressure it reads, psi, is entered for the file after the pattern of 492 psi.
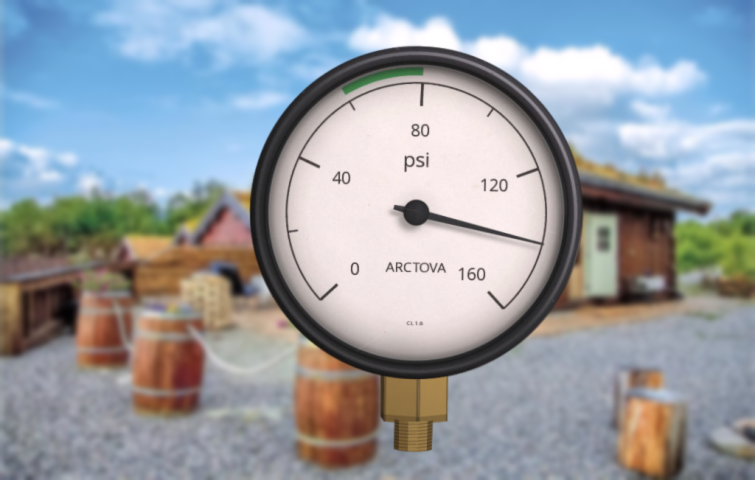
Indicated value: 140 psi
